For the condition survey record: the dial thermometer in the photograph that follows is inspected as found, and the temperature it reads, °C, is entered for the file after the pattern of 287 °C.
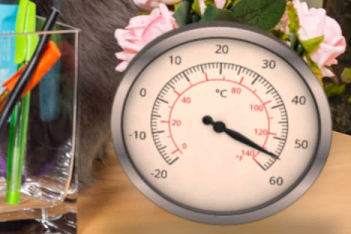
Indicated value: 55 °C
